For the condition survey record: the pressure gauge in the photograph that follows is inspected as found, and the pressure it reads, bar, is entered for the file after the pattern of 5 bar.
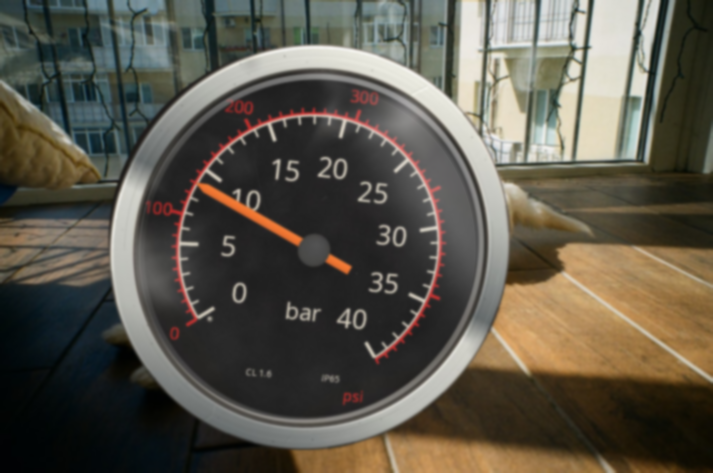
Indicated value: 9 bar
